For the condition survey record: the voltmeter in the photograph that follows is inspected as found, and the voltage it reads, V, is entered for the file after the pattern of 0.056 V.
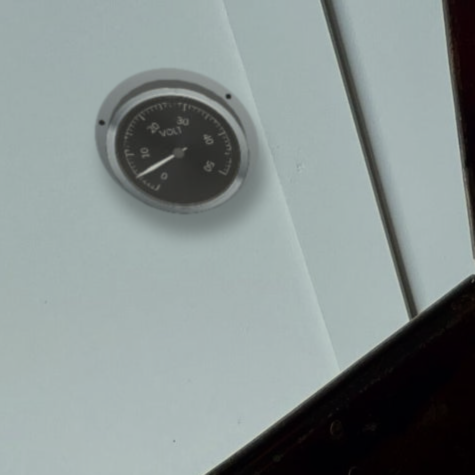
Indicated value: 5 V
